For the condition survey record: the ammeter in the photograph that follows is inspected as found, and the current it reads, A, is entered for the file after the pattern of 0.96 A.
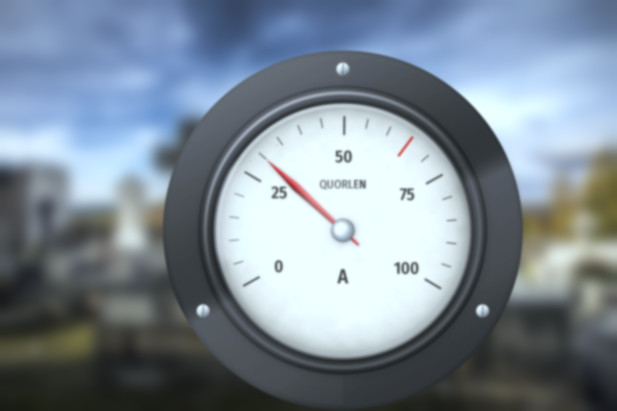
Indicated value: 30 A
